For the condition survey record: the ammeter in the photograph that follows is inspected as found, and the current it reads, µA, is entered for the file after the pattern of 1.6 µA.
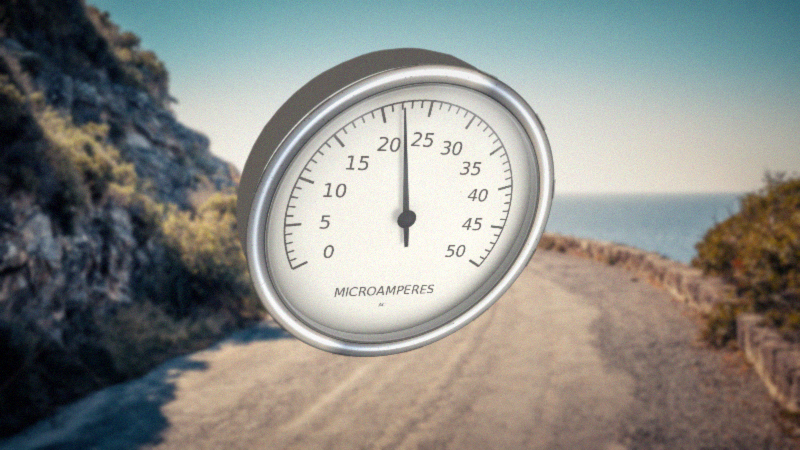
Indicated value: 22 µA
